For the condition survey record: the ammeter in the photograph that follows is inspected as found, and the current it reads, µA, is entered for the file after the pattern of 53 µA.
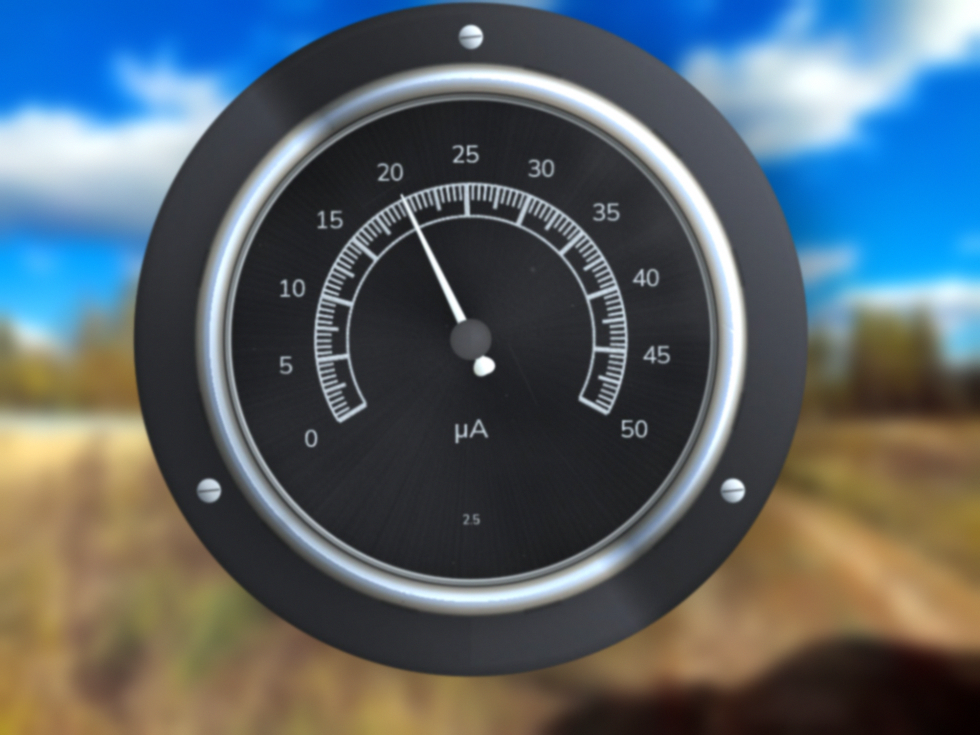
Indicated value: 20 µA
